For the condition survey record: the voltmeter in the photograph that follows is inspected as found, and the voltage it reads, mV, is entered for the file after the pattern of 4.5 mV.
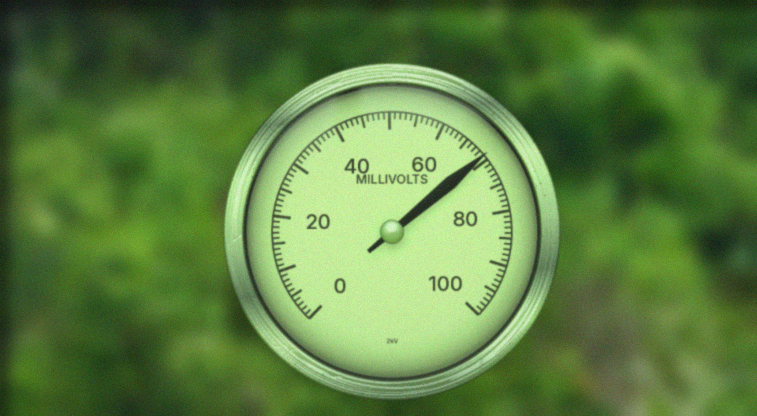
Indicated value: 69 mV
